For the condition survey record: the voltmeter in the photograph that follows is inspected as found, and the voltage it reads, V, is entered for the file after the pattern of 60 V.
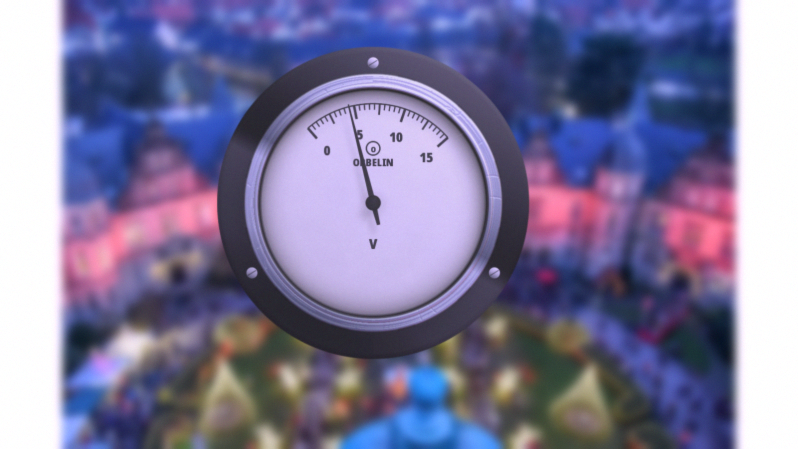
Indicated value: 4.5 V
